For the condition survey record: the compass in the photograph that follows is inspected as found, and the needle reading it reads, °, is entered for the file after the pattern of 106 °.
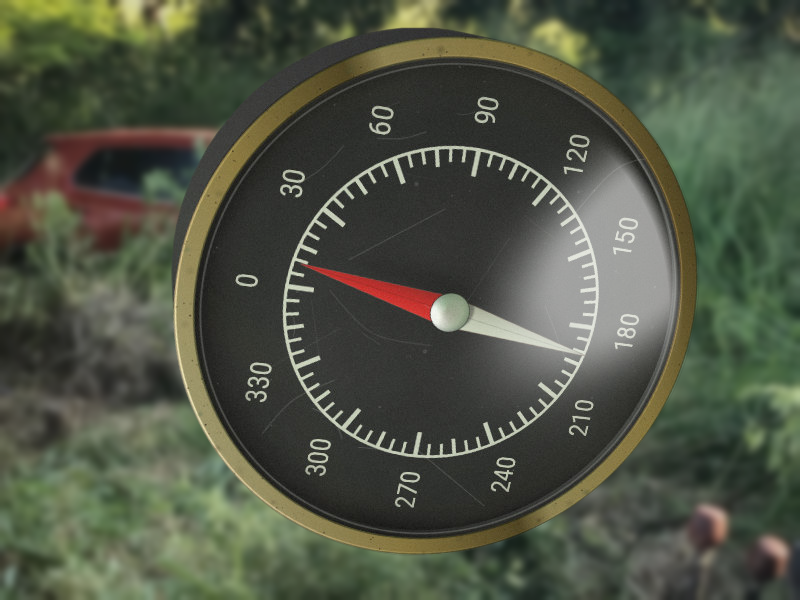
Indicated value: 10 °
